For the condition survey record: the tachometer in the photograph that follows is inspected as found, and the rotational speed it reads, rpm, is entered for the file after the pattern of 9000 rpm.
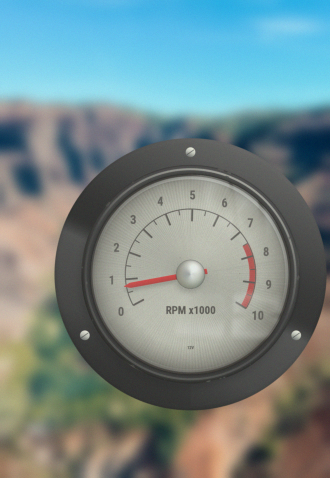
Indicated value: 750 rpm
